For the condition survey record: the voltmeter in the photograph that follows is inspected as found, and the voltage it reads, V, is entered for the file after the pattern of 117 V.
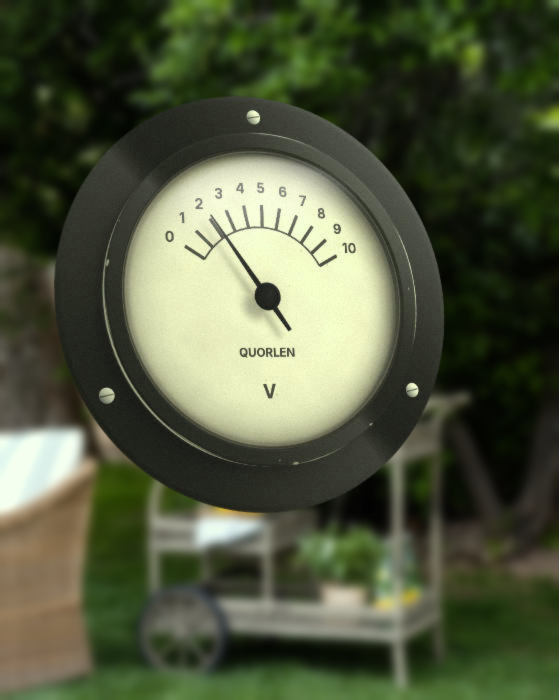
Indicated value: 2 V
